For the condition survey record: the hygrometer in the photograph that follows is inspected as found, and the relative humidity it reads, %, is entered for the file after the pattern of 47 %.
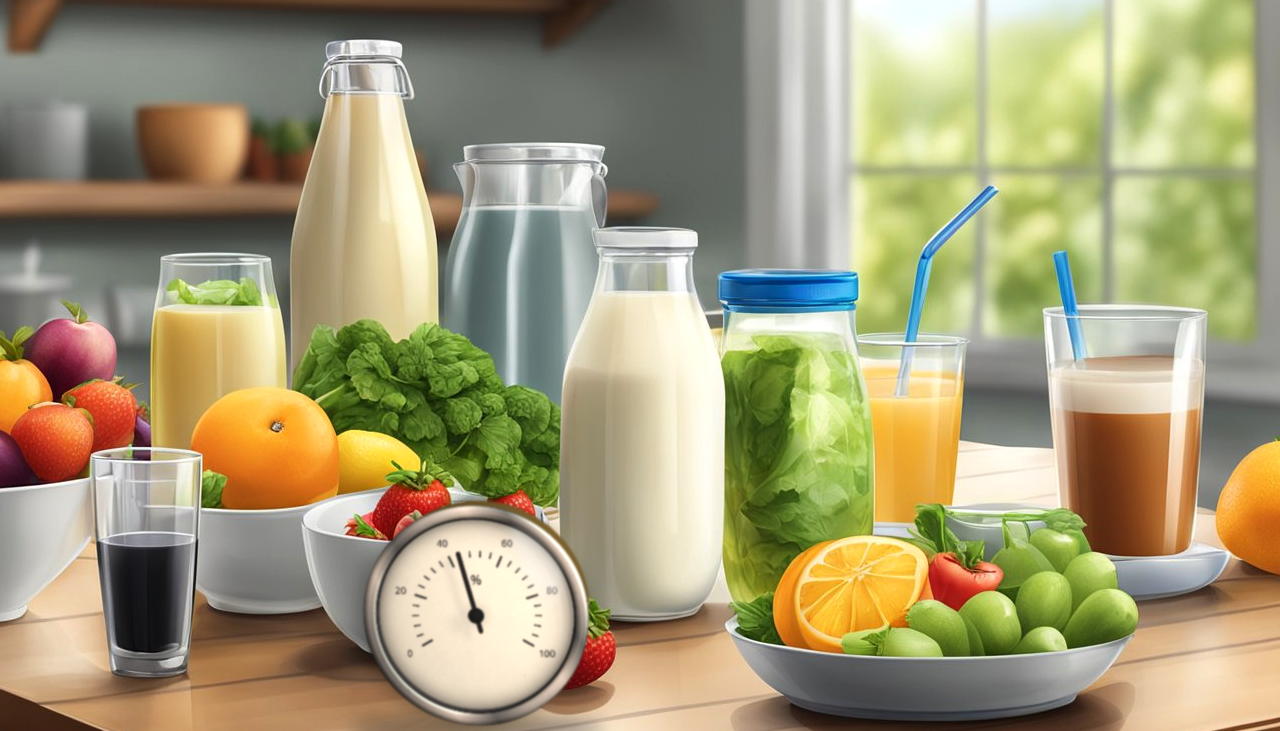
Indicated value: 44 %
